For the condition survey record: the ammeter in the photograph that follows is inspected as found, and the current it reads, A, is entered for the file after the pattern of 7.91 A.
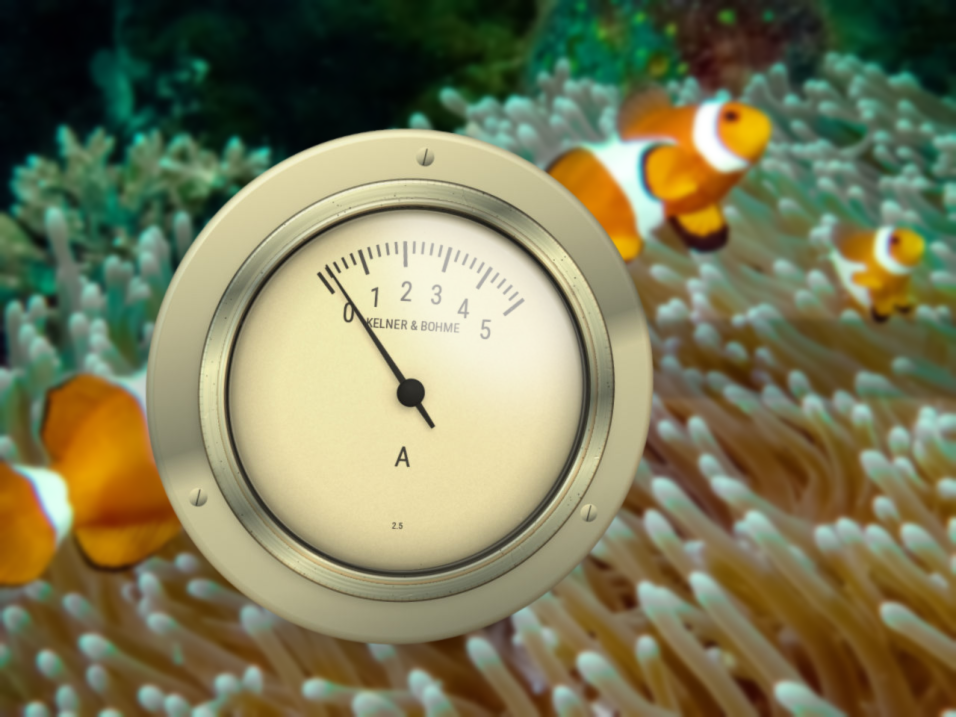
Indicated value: 0.2 A
